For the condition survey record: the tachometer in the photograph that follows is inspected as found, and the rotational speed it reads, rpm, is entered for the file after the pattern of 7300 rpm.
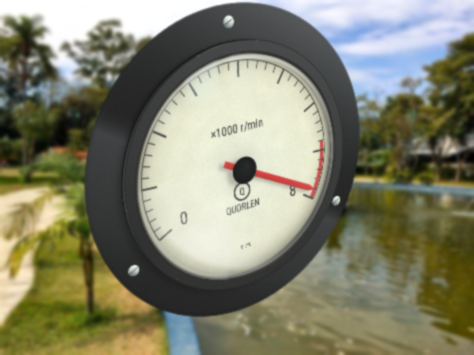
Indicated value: 7800 rpm
